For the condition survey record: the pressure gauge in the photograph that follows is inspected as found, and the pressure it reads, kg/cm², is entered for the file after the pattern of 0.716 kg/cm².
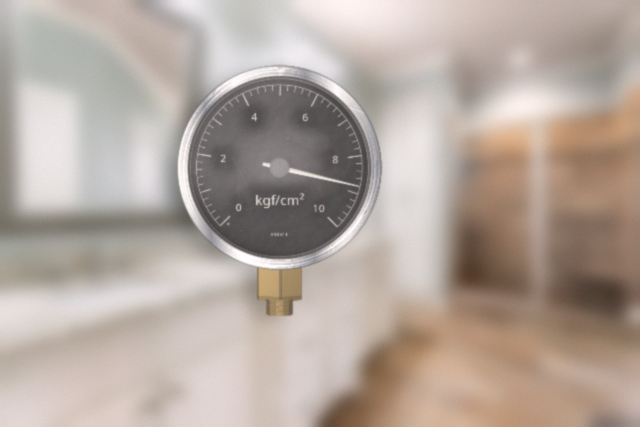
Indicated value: 8.8 kg/cm²
